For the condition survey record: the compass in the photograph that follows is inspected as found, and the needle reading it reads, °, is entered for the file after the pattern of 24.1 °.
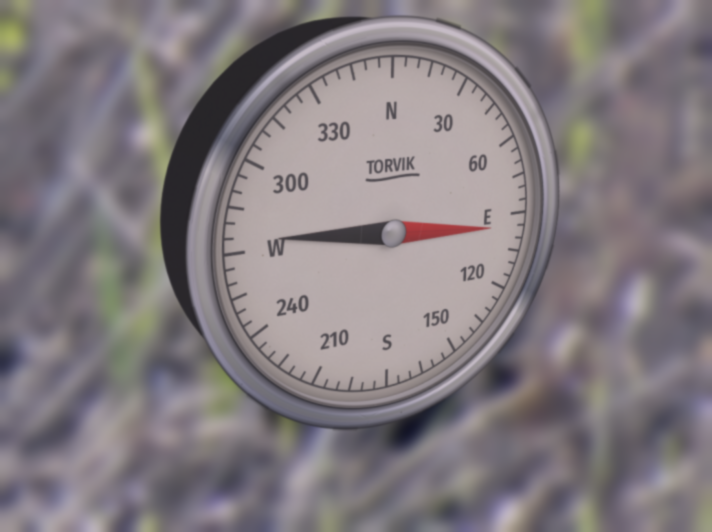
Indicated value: 95 °
